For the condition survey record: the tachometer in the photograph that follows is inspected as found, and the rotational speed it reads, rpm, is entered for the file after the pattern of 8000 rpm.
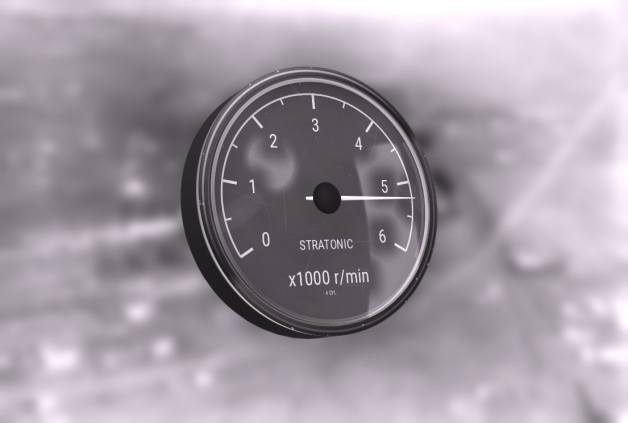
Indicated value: 5250 rpm
